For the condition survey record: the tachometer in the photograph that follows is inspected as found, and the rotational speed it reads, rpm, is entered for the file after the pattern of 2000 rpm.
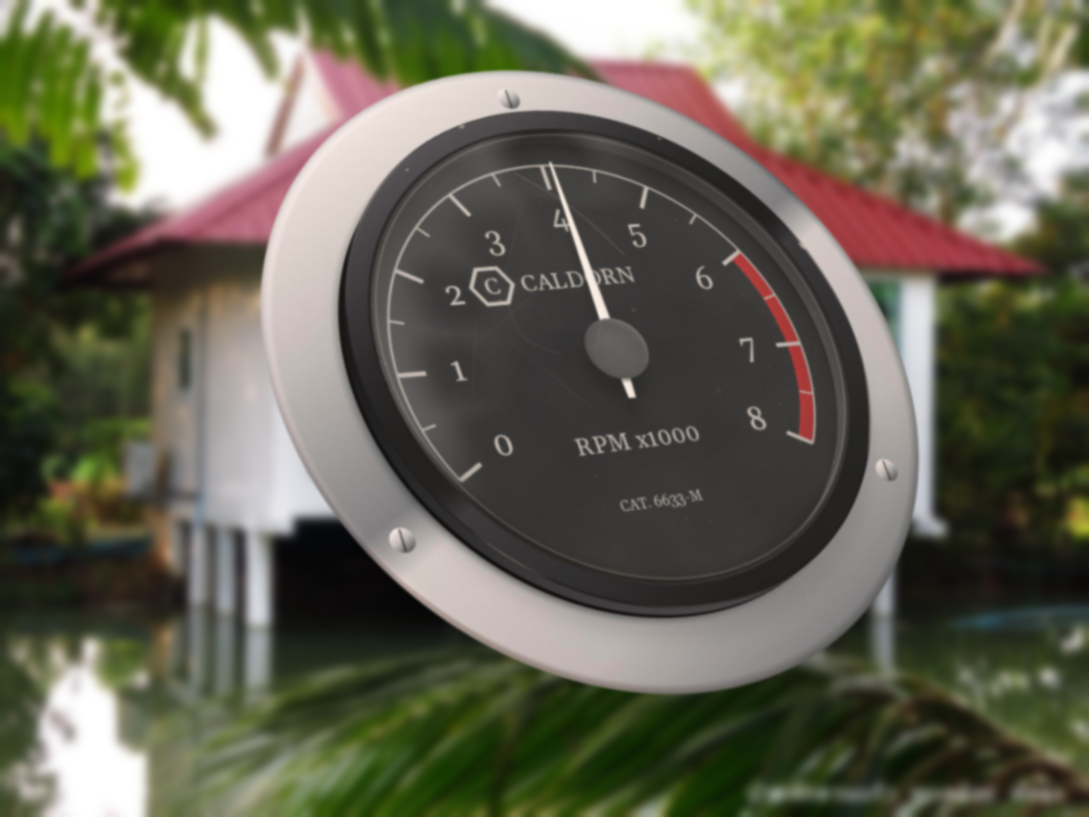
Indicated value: 4000 rpm
